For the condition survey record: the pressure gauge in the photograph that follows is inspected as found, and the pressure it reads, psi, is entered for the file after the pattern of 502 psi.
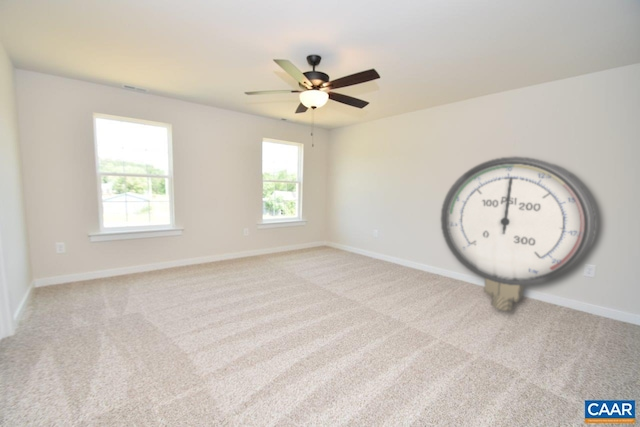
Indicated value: 150 psi
